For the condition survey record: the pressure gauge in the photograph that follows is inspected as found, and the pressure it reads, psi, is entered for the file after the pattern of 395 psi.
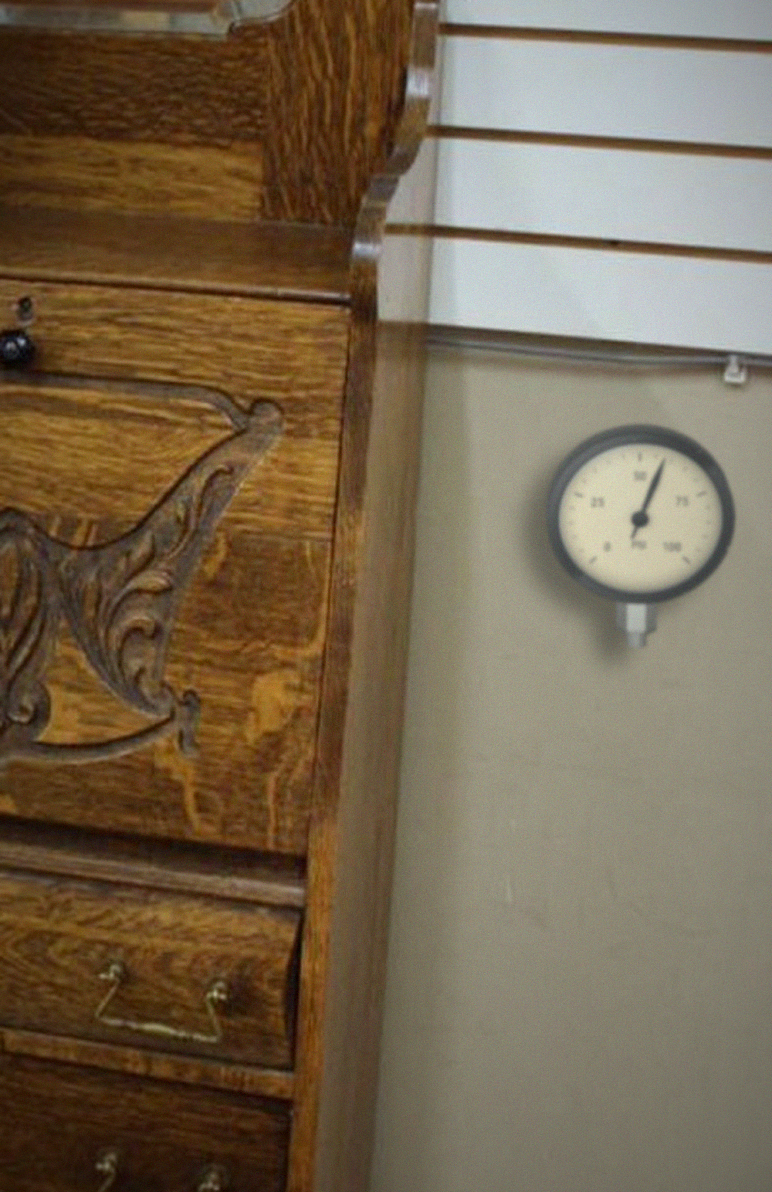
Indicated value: 57.5 psi
